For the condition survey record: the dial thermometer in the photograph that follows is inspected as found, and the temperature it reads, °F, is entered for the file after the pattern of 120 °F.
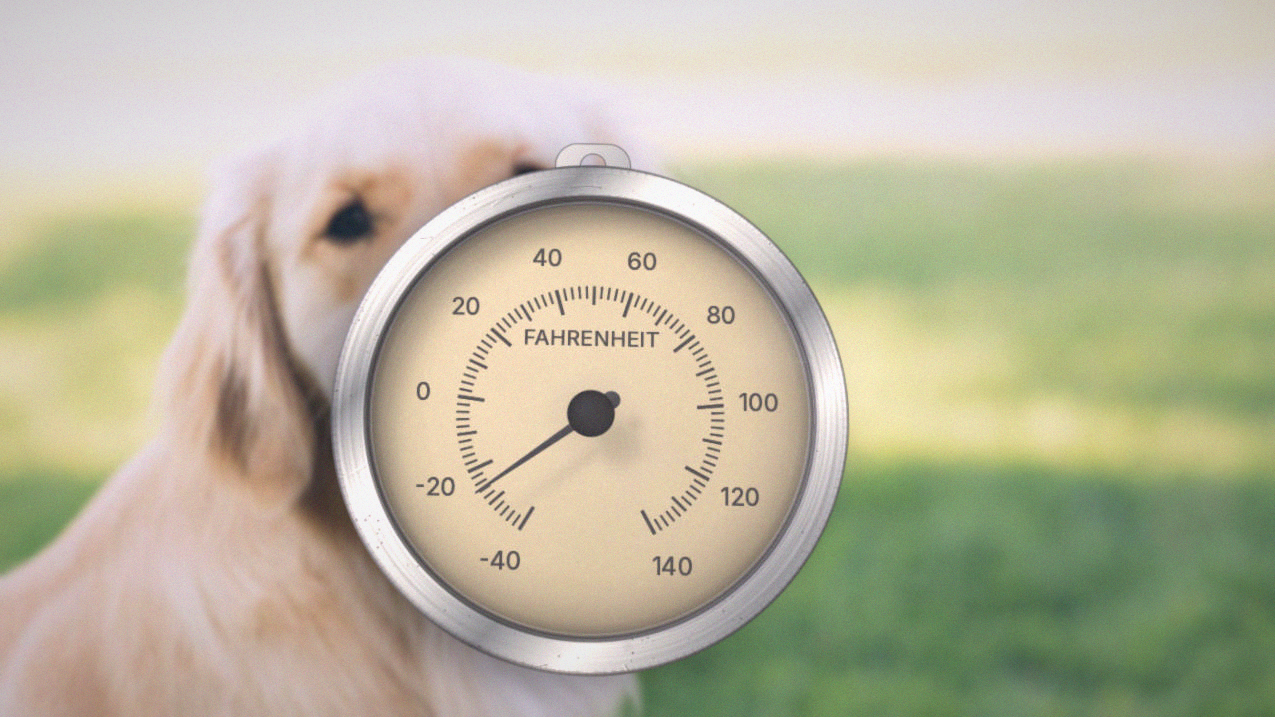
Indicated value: -26 °F
